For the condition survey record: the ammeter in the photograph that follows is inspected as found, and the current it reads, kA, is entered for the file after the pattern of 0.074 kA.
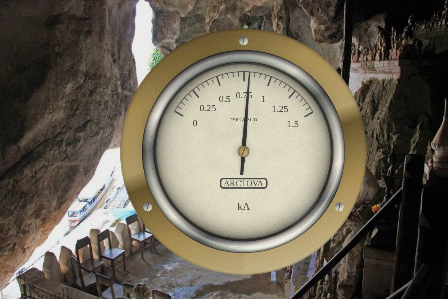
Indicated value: 0.8 kA
